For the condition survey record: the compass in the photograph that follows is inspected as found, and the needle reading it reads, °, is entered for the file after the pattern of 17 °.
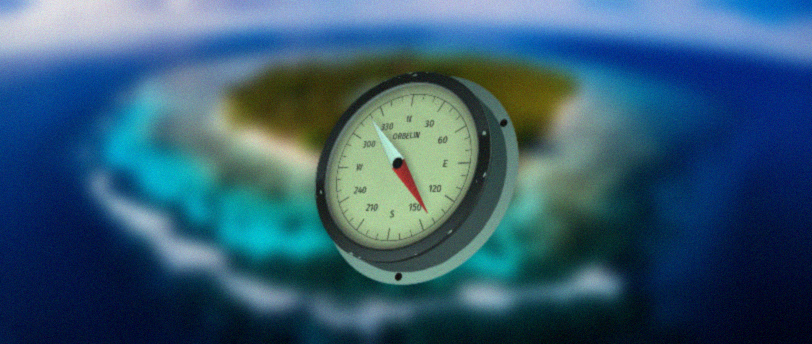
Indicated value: 140 °
